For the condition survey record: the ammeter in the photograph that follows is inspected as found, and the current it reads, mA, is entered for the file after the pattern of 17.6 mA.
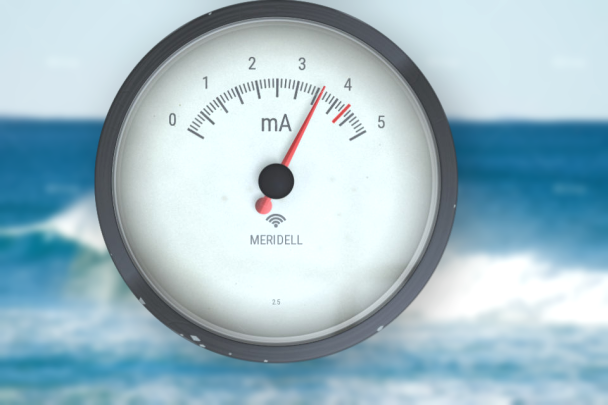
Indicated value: 3.6 mA
